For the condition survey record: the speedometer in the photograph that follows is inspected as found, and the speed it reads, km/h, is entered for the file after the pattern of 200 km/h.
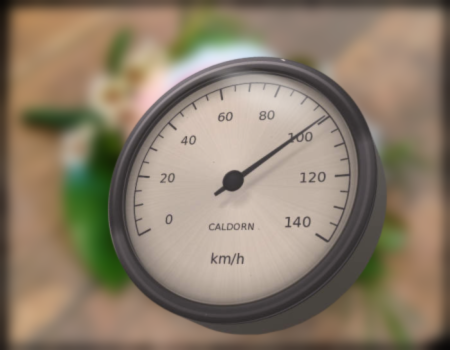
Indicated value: 100 km/h
